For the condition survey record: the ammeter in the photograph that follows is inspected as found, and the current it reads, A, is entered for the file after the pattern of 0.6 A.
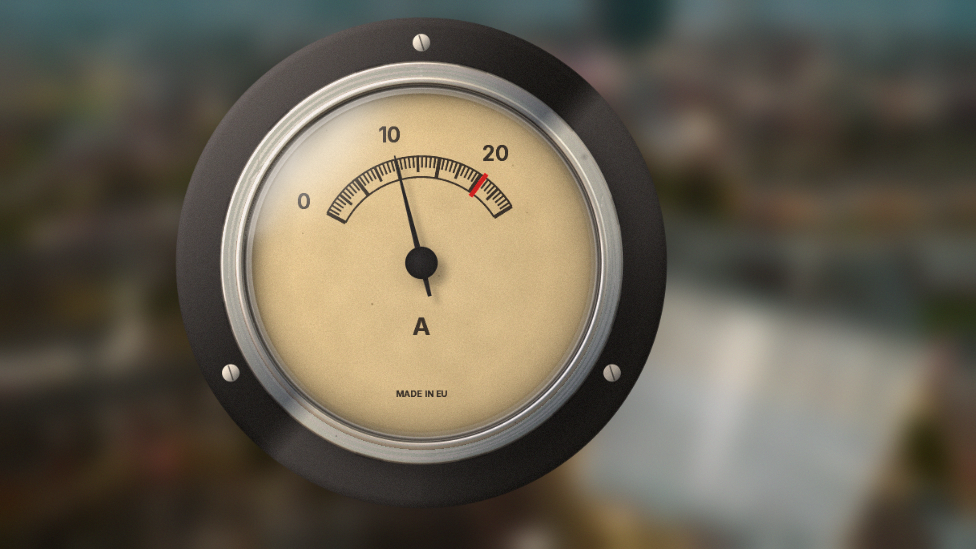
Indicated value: 10 A
